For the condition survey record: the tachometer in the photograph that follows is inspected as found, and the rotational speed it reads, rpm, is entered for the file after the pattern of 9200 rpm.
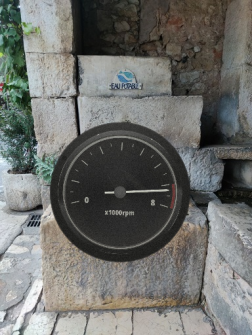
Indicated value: 7250 rpm
